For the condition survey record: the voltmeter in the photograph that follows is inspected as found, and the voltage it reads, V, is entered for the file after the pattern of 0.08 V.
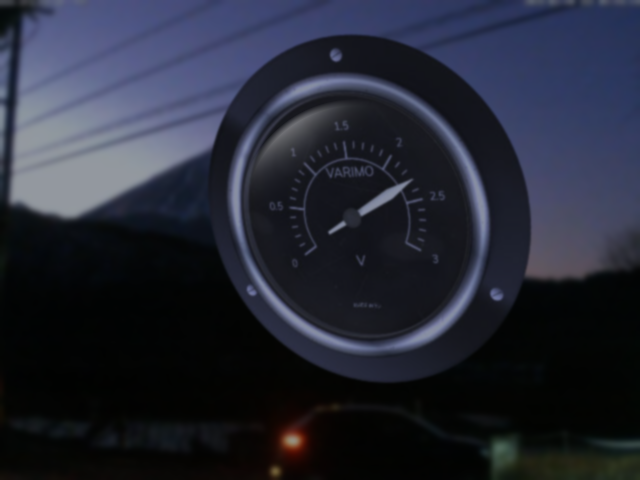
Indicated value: 2.3 V
